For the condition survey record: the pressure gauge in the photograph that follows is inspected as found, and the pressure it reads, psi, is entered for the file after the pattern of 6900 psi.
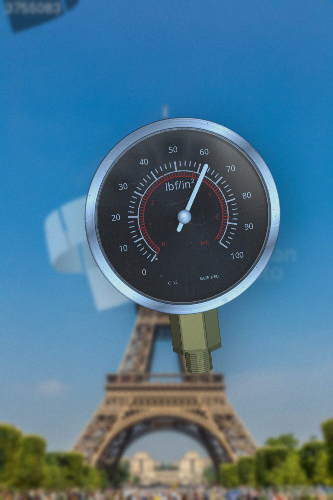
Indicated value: 62 psi
